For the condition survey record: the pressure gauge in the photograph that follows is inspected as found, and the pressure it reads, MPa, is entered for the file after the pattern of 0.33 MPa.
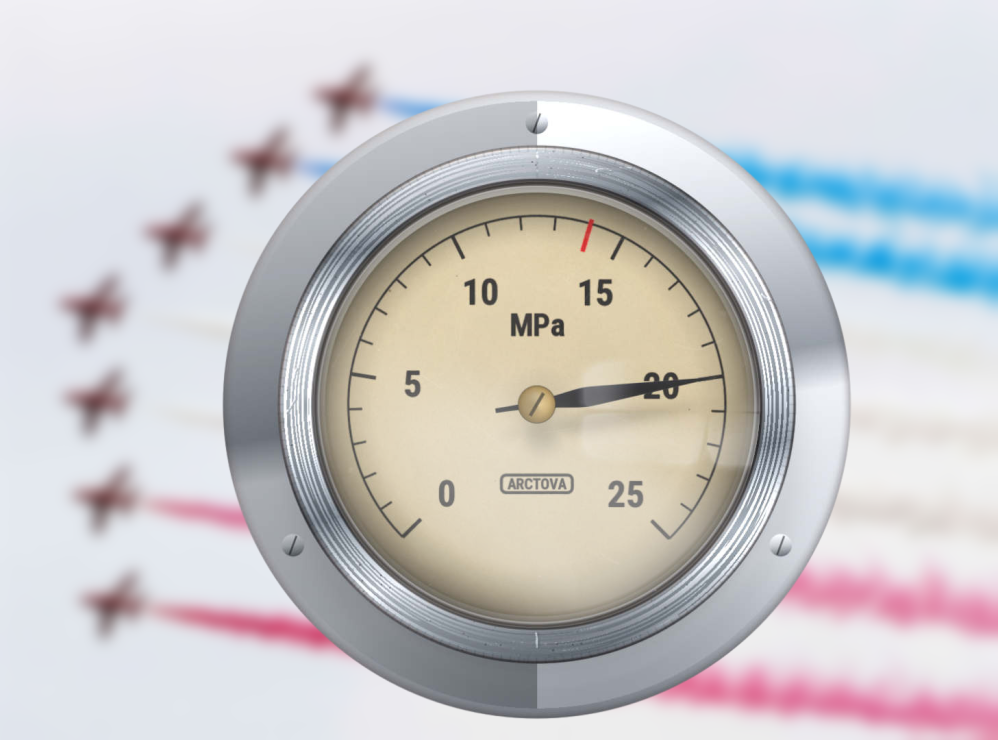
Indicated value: 20 MPa
